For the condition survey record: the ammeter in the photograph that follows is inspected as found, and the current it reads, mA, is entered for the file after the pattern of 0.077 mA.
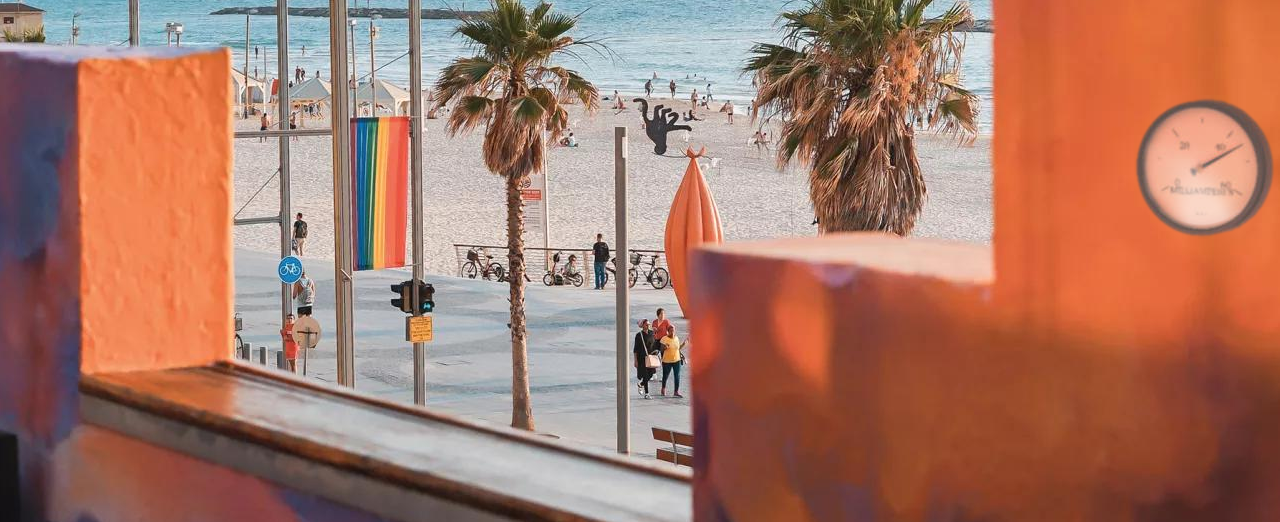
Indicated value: 45 mA
